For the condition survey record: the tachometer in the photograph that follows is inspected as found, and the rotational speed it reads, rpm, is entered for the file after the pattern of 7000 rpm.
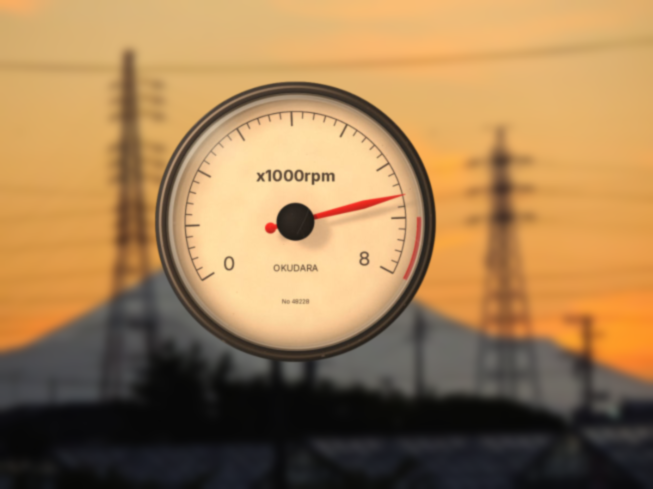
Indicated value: 6600 rpm
